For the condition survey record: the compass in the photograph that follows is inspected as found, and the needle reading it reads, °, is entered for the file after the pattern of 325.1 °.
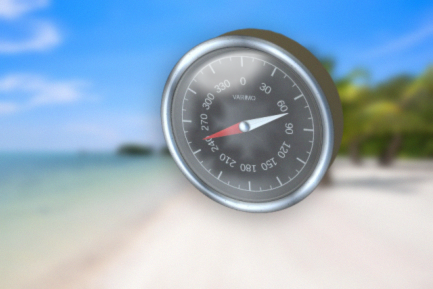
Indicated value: 250 °
